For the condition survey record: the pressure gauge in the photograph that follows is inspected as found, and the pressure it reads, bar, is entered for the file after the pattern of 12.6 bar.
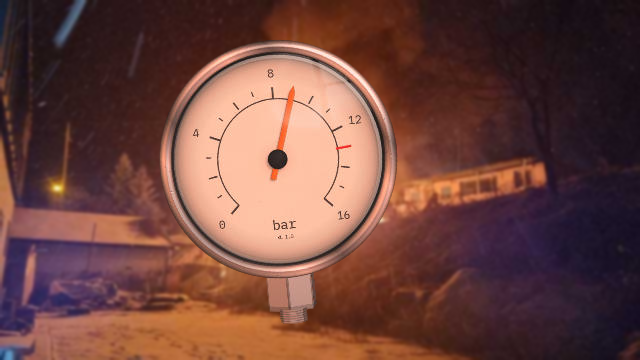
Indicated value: 9 bar
